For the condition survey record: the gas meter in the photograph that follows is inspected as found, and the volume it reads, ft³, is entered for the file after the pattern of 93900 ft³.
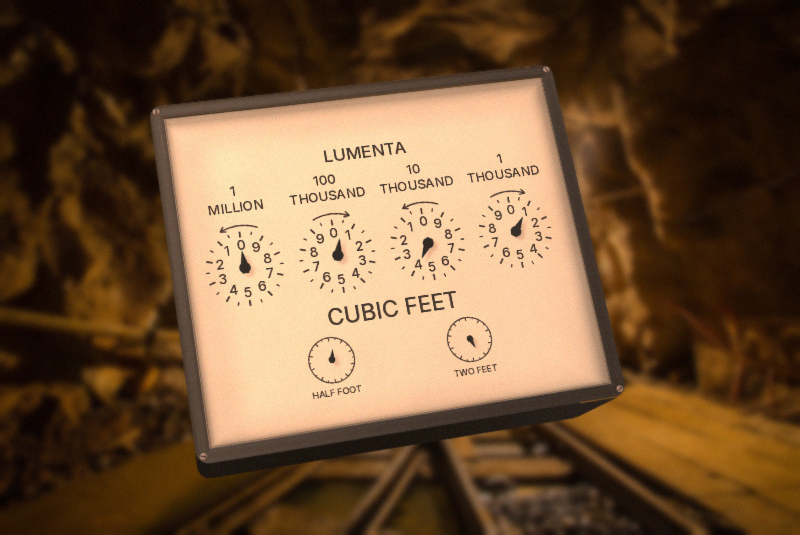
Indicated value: 4100 ft³
